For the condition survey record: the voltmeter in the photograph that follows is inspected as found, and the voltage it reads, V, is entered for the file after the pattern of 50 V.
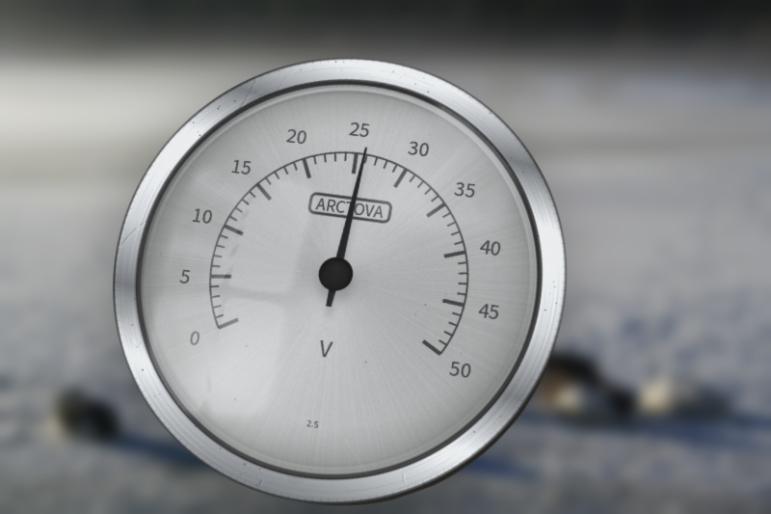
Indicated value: 26 V
